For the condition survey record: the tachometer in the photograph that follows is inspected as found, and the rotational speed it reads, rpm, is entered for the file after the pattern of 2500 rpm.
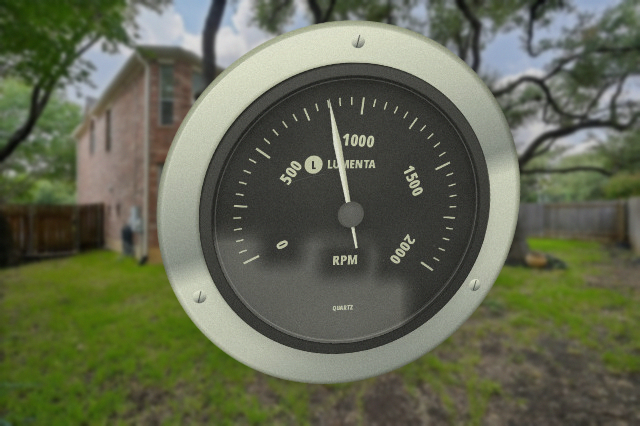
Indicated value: 850 rpm
